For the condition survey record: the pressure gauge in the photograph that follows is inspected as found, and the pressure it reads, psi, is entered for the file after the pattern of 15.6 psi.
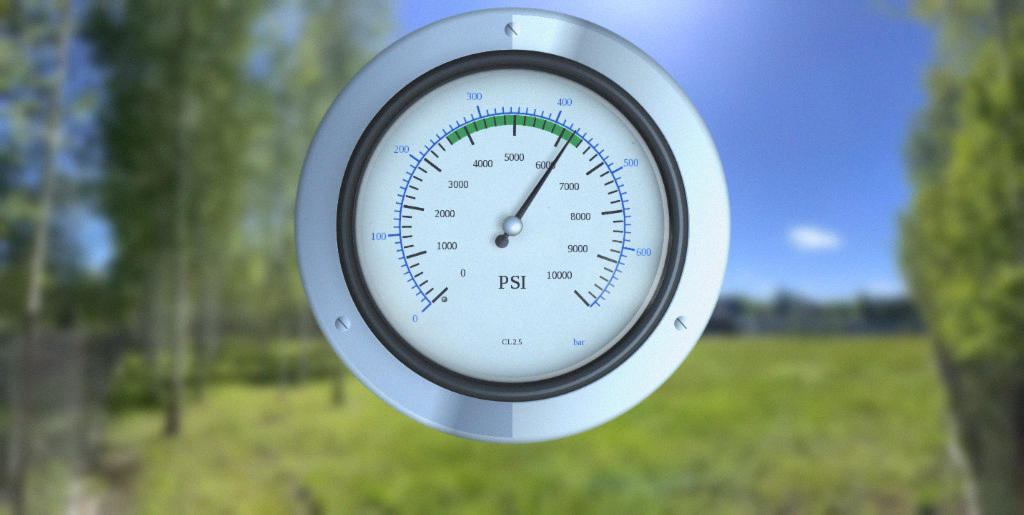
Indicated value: 6200 psi
